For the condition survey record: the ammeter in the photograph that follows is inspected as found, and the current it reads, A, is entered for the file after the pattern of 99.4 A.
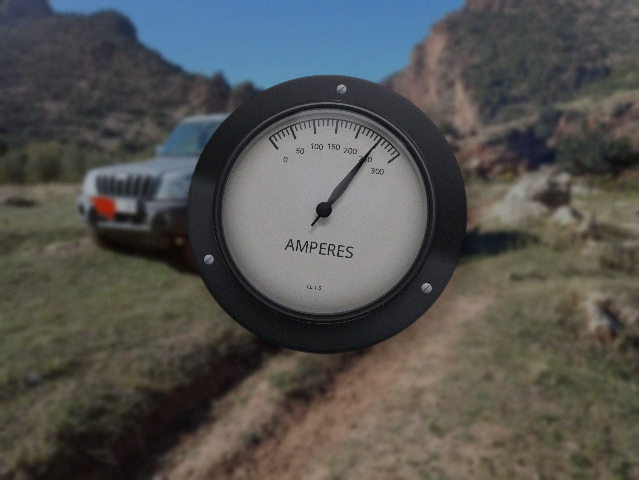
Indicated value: 250 A
